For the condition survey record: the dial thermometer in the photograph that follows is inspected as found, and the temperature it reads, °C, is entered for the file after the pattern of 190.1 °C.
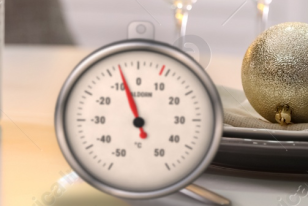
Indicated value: -6 °C
